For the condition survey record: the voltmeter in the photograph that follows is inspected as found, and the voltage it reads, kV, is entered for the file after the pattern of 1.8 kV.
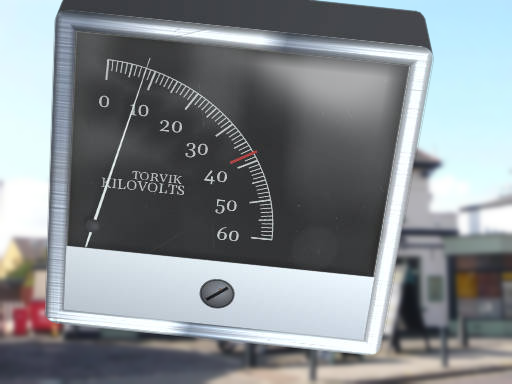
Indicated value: 8 kV
